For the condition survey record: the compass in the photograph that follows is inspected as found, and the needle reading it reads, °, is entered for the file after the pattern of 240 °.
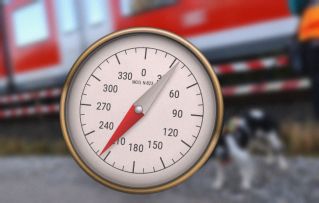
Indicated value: 215 °
